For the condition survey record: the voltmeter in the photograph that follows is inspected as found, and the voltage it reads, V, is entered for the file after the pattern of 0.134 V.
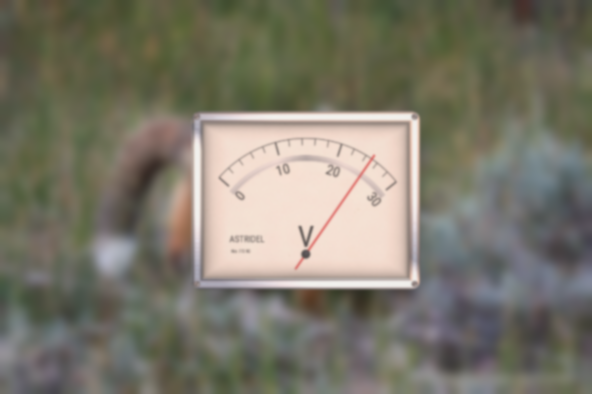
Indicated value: 25 V
